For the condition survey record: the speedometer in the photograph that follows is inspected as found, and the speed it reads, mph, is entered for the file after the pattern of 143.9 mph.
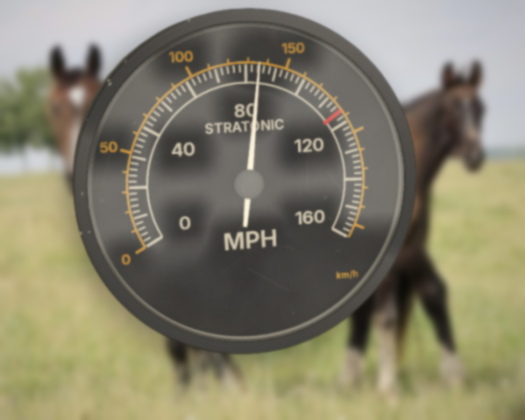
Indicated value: 84 mph
